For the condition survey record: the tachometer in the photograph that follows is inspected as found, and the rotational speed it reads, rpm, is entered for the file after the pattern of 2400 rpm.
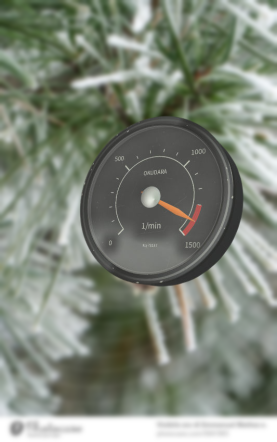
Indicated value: 1400 rpm
